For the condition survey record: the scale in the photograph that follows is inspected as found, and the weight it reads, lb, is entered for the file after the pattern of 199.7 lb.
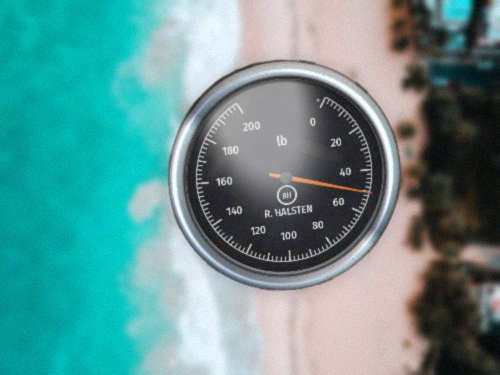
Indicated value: 50 lb
